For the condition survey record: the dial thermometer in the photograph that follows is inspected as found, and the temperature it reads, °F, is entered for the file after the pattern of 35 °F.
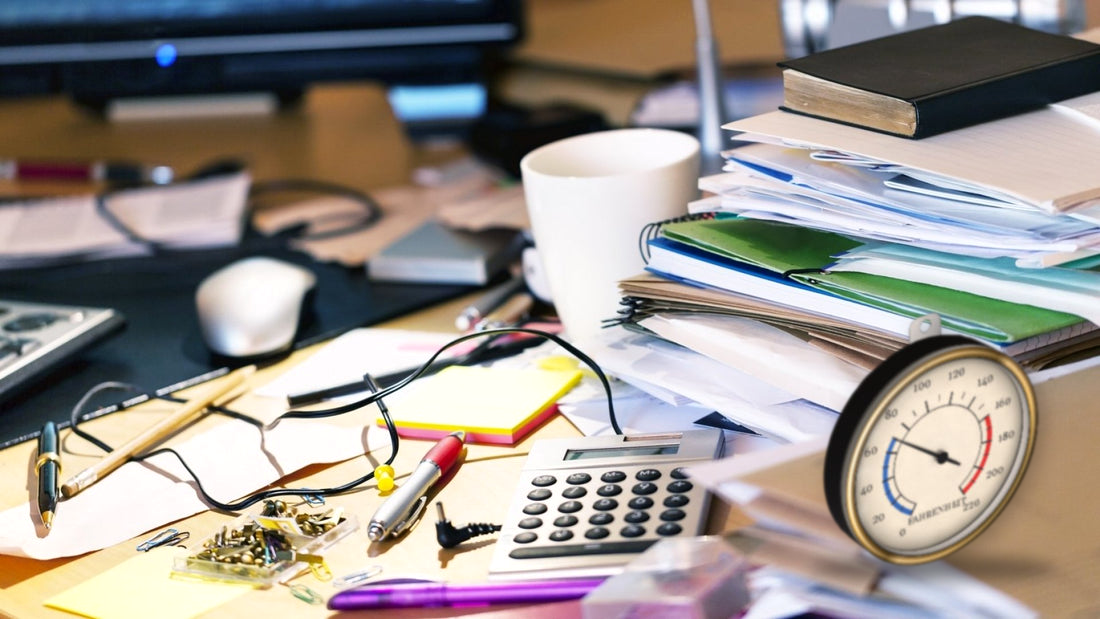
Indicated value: 70 °F
